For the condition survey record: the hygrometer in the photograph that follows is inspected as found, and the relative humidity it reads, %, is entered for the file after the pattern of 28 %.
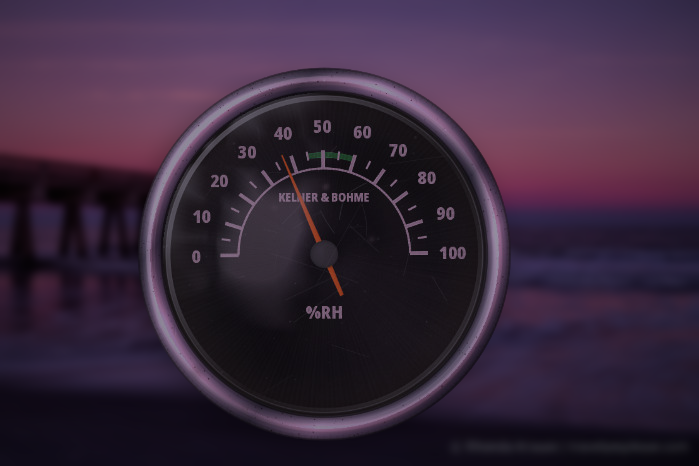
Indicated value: 37.5 %
